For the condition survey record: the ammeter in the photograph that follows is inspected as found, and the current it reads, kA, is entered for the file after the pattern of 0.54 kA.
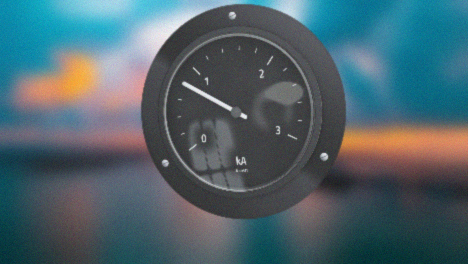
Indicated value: 0.8 kA
